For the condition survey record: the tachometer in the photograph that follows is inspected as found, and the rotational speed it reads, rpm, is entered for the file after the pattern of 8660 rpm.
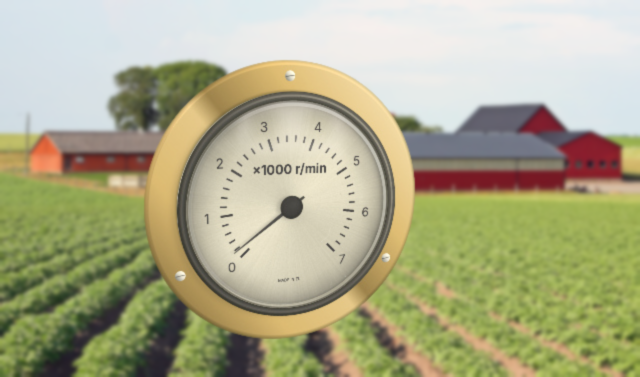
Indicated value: 200 rpm
